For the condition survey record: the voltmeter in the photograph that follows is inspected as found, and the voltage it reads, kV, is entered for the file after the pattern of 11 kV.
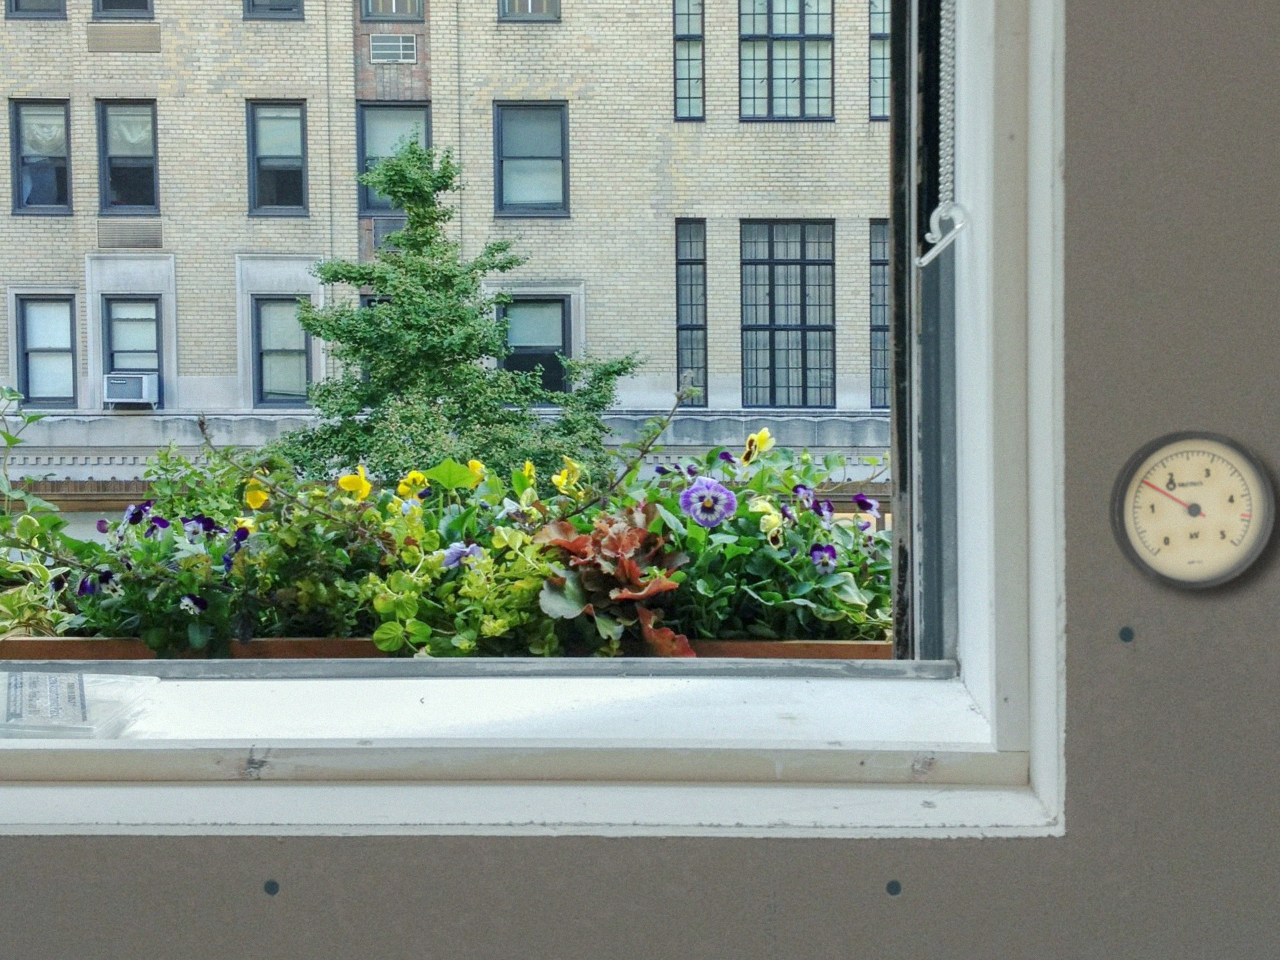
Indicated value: 1.5 kV
